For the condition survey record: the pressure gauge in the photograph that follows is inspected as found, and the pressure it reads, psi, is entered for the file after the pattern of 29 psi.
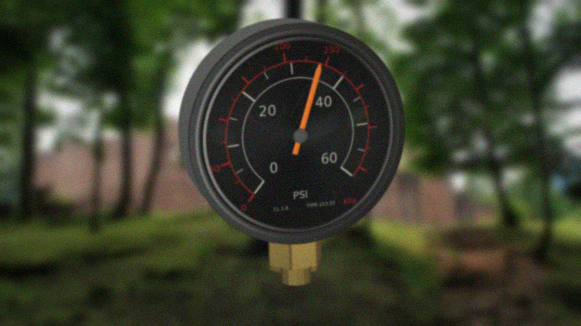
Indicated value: 35 psi
